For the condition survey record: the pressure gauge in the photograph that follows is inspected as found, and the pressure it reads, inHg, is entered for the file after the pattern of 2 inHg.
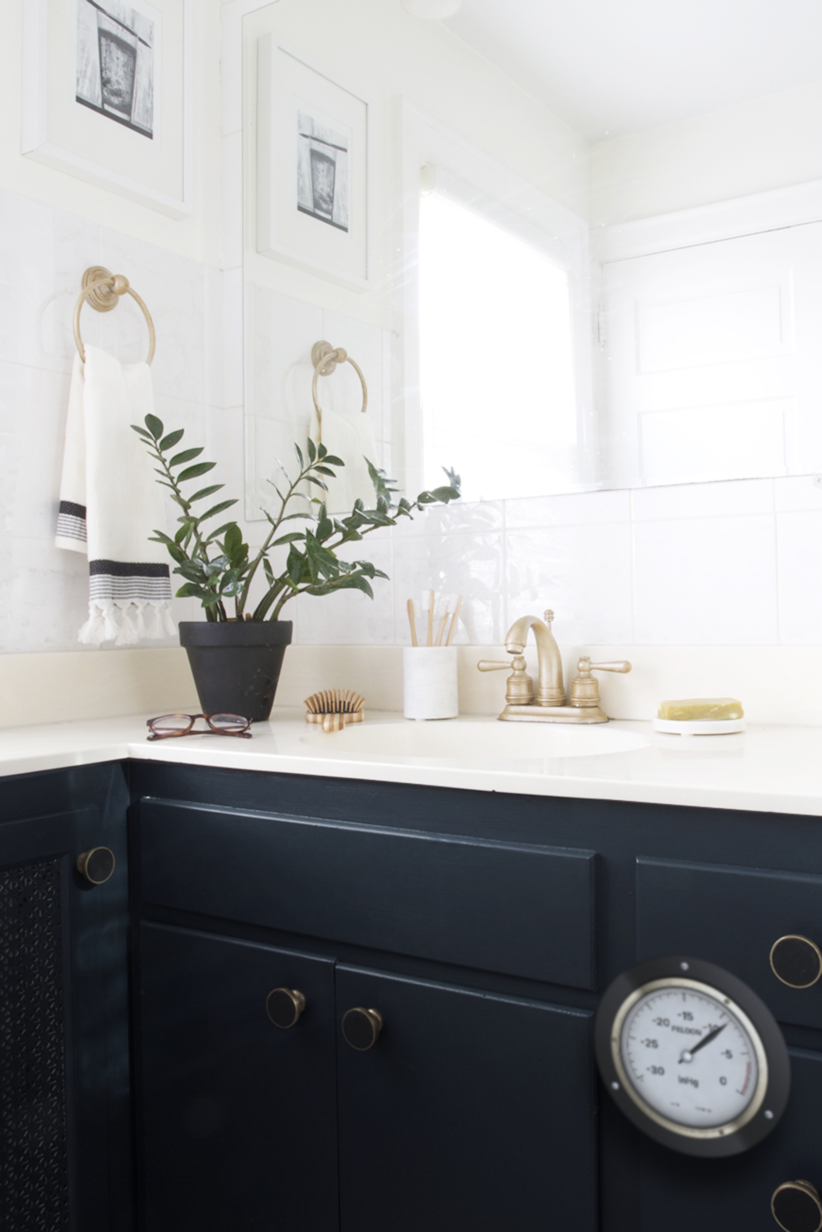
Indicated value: -9 inHg
